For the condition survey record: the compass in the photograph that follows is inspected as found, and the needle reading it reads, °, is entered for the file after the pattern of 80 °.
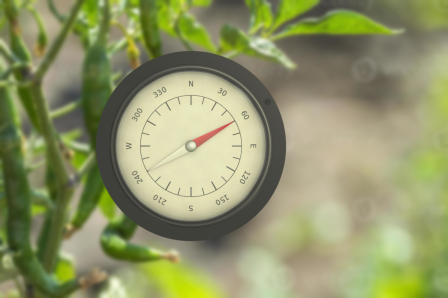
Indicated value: 60 °
